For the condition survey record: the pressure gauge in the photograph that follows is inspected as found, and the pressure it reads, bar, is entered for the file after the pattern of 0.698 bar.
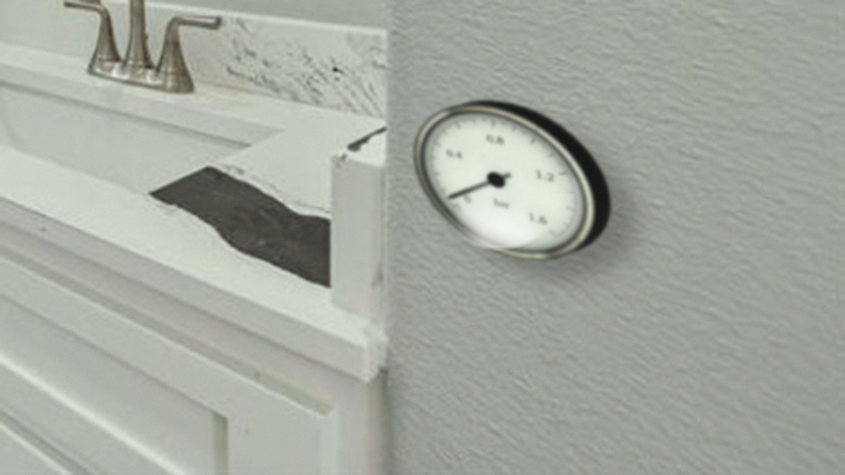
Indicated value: 0.05 bar
